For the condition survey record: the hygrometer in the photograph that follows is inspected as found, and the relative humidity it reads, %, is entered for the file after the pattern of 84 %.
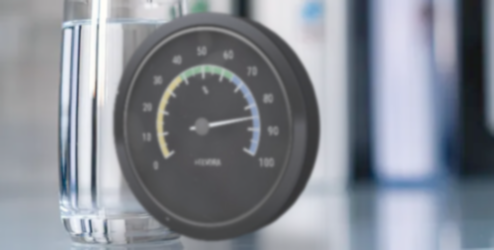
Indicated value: 85 %
